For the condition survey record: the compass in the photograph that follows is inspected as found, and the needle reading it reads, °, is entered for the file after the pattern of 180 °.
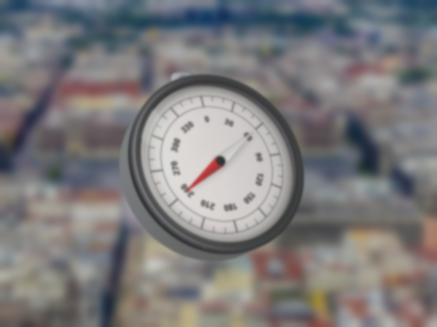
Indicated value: 240 °
